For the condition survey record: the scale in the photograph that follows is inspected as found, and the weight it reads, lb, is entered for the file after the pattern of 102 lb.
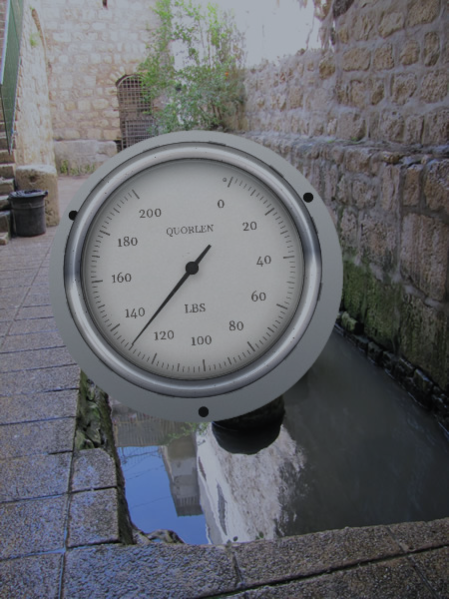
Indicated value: 130 lb
